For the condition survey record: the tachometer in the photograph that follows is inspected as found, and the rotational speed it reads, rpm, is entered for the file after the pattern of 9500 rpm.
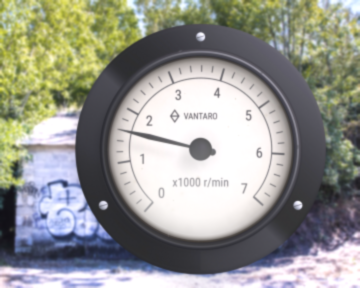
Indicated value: 1600 rpm
